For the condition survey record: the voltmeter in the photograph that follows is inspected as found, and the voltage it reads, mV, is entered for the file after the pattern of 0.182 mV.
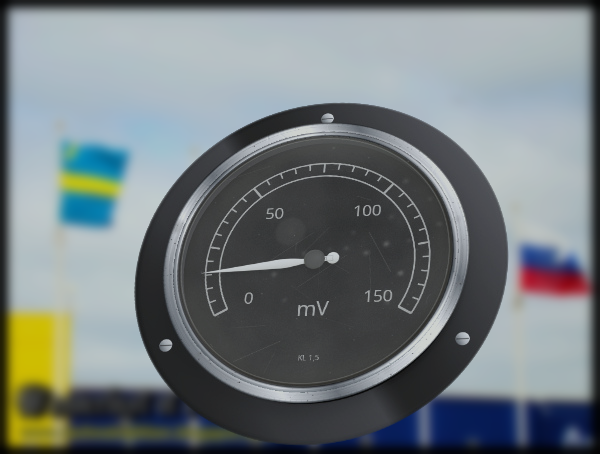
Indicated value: 15 mV
